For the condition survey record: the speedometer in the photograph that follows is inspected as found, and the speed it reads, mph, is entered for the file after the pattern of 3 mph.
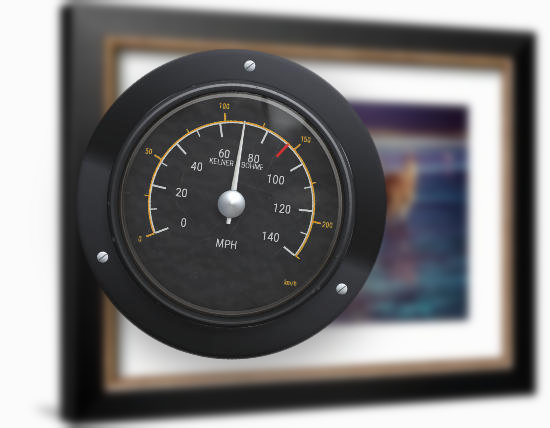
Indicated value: 70 mph
